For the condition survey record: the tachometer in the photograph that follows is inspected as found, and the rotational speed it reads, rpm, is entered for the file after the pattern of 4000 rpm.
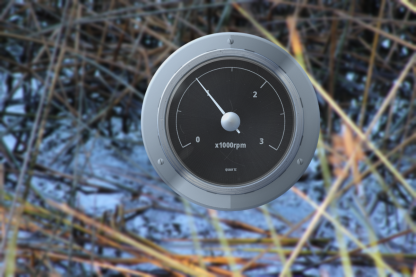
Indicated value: 1000 rpm
